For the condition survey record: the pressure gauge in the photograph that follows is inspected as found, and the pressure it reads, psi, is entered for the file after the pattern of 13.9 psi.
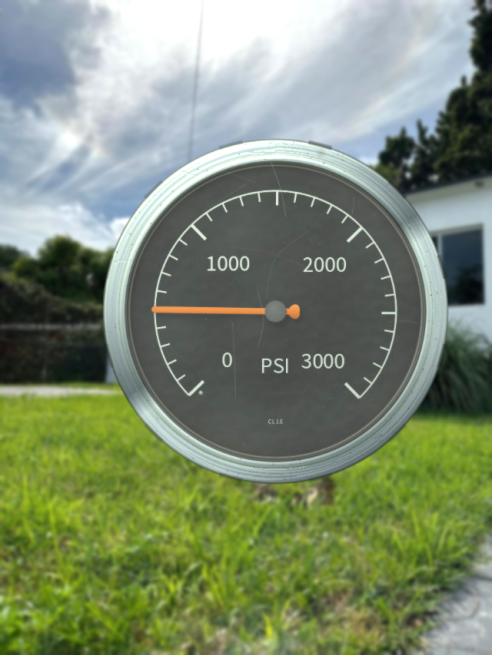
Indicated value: 500 psi
